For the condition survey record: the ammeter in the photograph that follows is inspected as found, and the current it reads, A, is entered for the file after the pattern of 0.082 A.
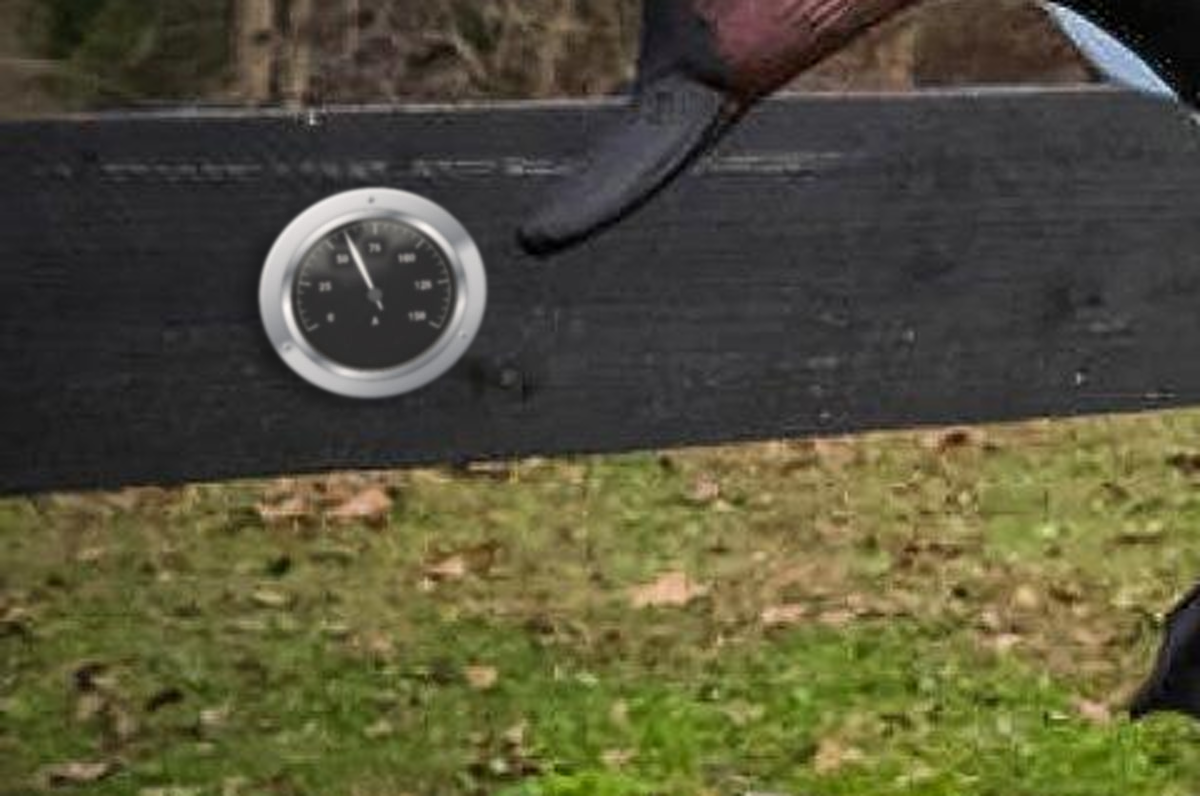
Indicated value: 60 A
